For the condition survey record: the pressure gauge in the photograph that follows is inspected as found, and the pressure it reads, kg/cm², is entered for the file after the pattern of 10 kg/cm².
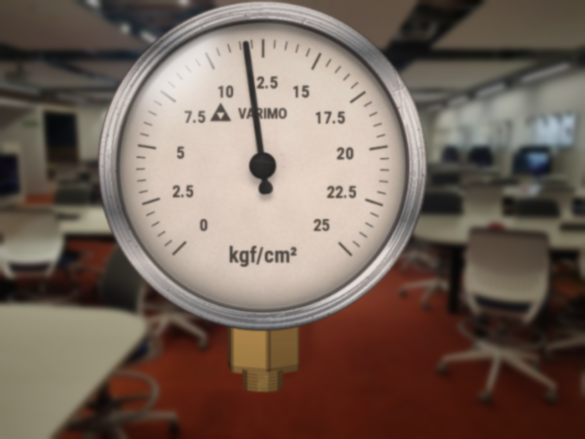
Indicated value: 11.75 kg/cm²
